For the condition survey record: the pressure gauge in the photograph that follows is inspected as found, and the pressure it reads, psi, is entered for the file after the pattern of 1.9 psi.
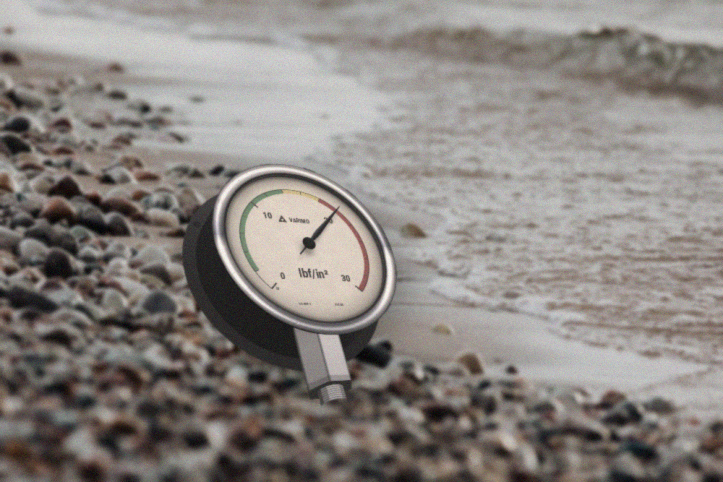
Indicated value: 20 psi
